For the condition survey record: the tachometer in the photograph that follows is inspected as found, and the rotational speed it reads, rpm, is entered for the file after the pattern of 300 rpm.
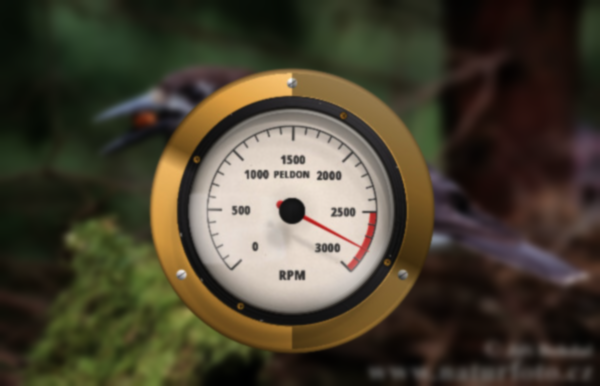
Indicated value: 2800 rpm
